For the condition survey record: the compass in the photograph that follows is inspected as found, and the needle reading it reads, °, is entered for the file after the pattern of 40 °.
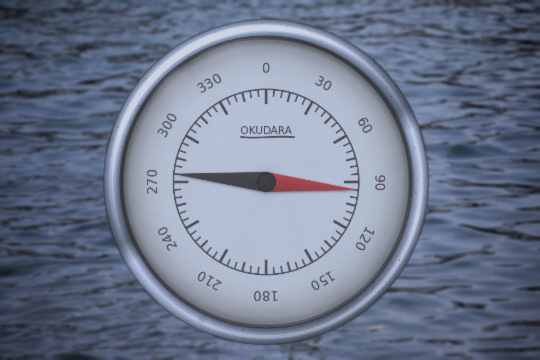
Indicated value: 95 °
